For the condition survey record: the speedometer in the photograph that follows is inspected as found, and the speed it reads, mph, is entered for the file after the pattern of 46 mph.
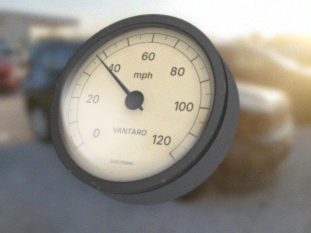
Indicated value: 37.5 mph
